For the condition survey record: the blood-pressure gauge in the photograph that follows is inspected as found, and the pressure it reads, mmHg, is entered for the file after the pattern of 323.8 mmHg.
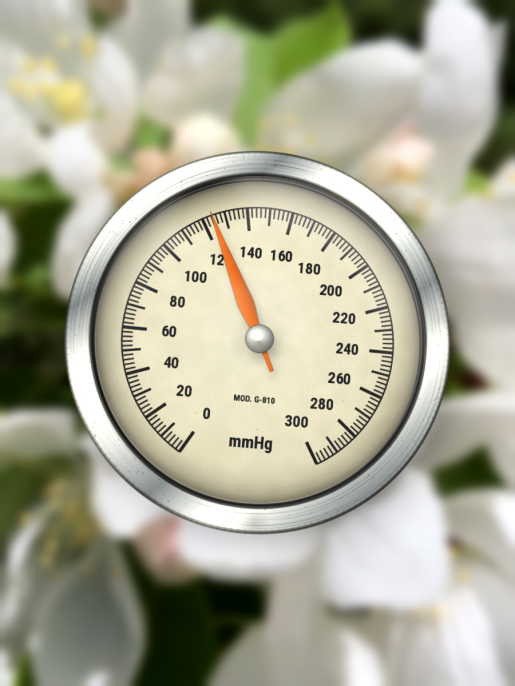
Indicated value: 124 mmHg
